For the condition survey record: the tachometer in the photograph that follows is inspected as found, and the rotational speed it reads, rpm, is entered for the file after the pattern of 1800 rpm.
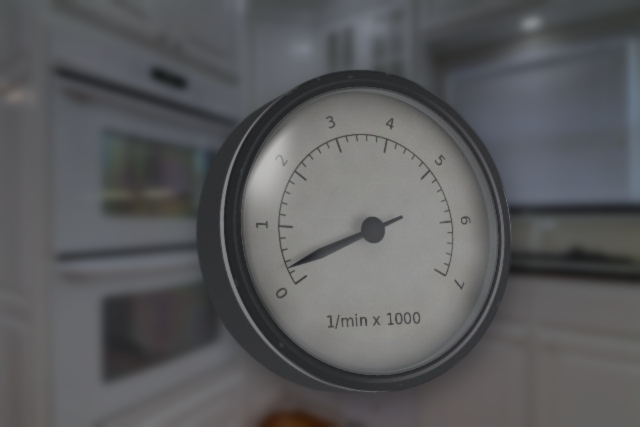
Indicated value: 300 rpm
